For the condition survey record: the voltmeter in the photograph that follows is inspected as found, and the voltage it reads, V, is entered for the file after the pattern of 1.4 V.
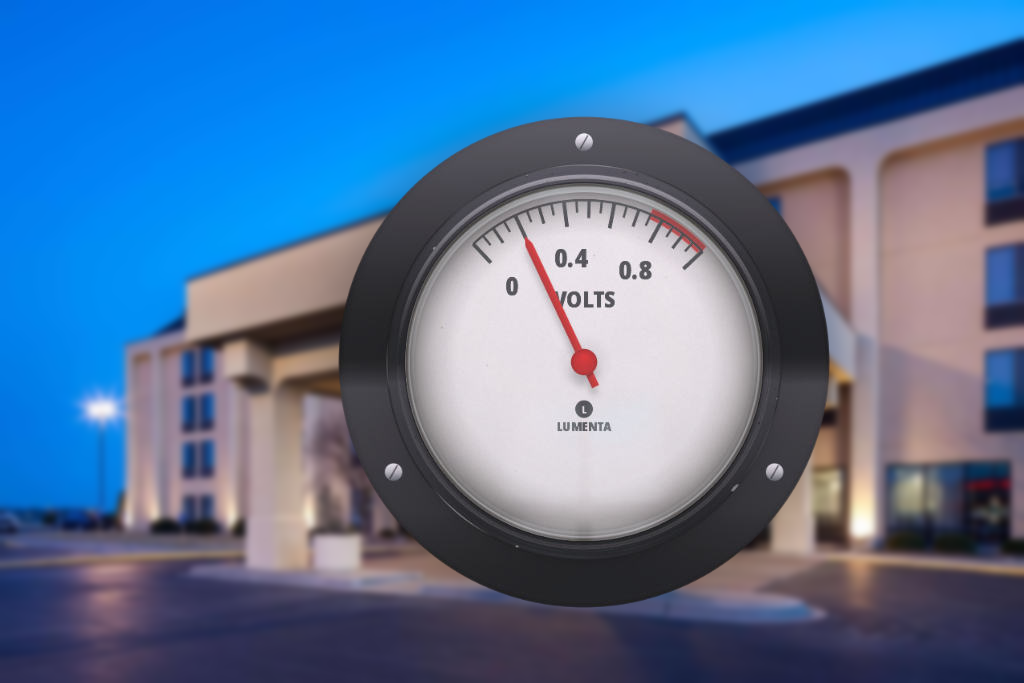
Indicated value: 0.2 V
